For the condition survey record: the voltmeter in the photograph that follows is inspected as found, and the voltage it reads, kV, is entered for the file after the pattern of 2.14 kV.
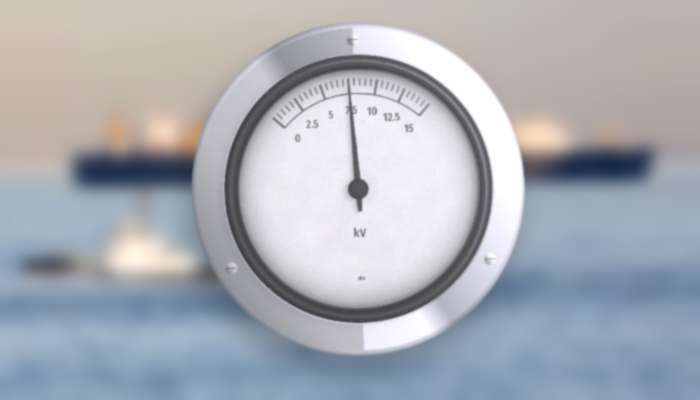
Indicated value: 7.5 kV
